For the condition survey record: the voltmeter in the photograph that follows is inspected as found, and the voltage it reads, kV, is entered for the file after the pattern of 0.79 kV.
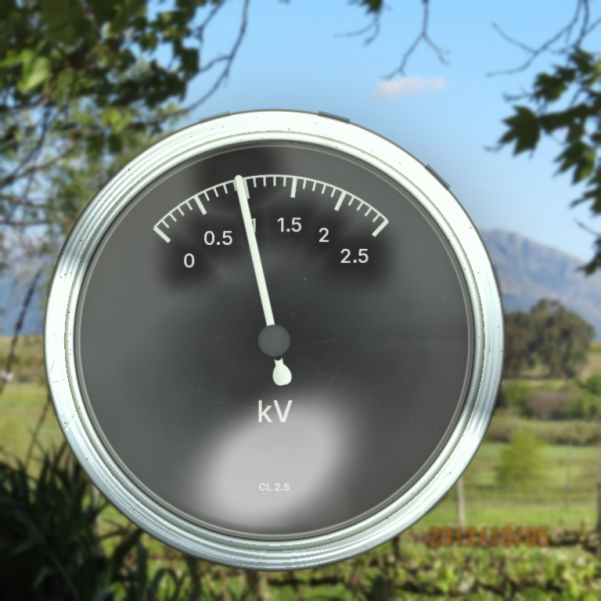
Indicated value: 0.95 kV
